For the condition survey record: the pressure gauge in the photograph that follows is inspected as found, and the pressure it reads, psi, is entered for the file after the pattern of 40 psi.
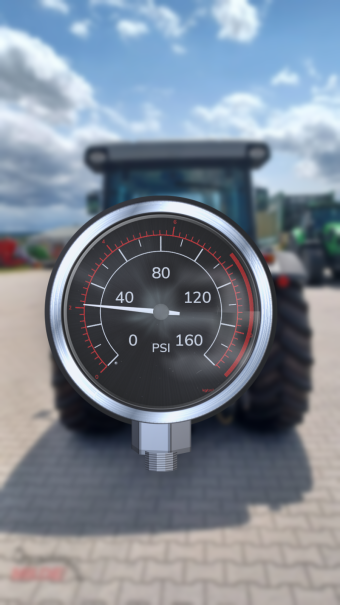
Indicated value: 30 psi
